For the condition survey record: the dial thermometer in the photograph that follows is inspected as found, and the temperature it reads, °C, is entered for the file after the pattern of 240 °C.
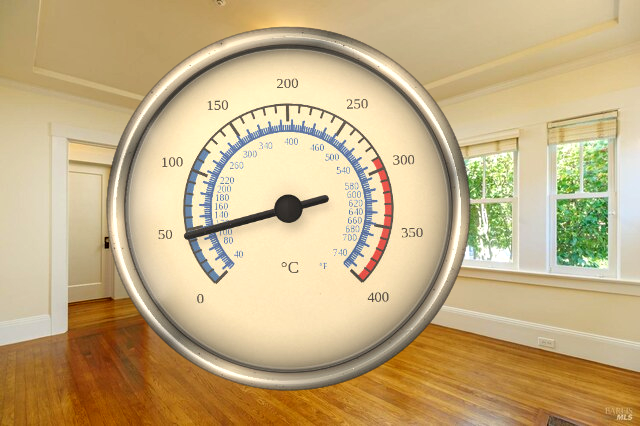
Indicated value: 45 °C
